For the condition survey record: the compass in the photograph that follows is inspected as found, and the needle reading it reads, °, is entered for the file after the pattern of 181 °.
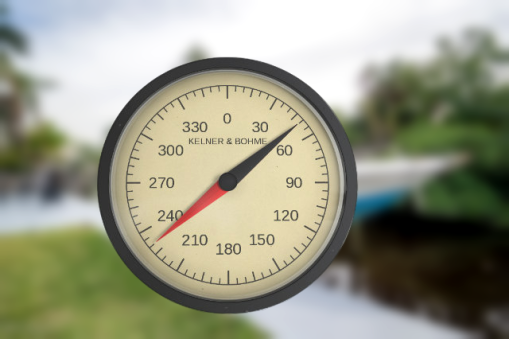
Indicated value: 230 °
